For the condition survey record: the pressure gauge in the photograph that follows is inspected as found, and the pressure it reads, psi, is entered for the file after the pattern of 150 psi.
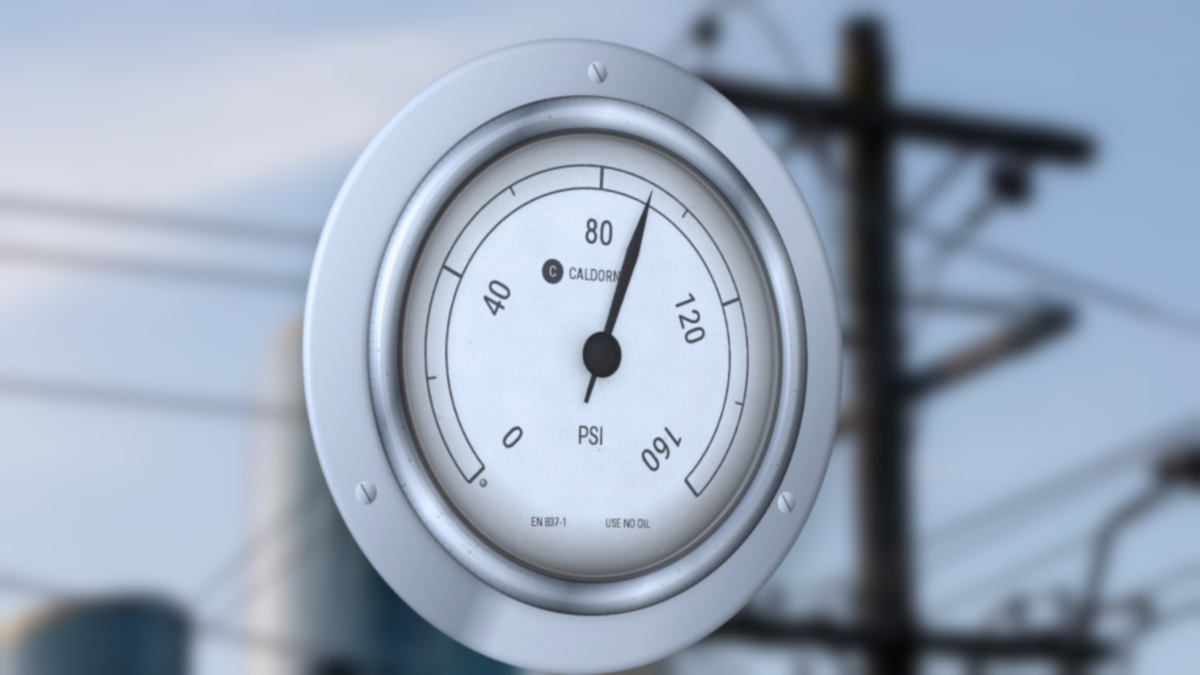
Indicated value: 90 psi
